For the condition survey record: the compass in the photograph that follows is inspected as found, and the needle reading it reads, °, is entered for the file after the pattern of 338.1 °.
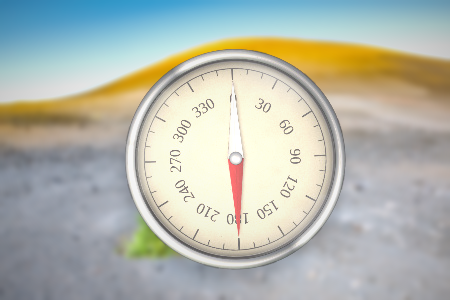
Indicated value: 180 °
